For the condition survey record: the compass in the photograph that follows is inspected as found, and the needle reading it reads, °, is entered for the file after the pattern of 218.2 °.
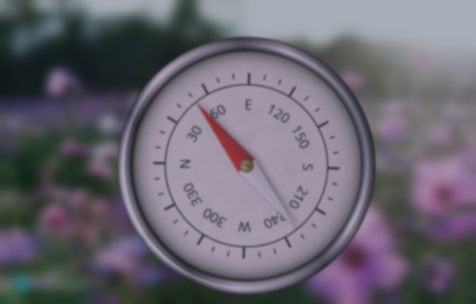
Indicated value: 50 °
